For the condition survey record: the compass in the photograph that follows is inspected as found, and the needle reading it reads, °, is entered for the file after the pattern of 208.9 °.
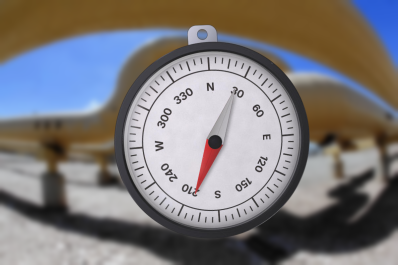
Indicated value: 205 °
